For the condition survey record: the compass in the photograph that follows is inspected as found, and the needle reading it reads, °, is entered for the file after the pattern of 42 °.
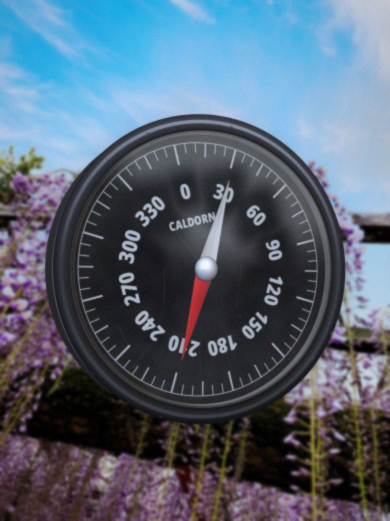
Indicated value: 210 °
